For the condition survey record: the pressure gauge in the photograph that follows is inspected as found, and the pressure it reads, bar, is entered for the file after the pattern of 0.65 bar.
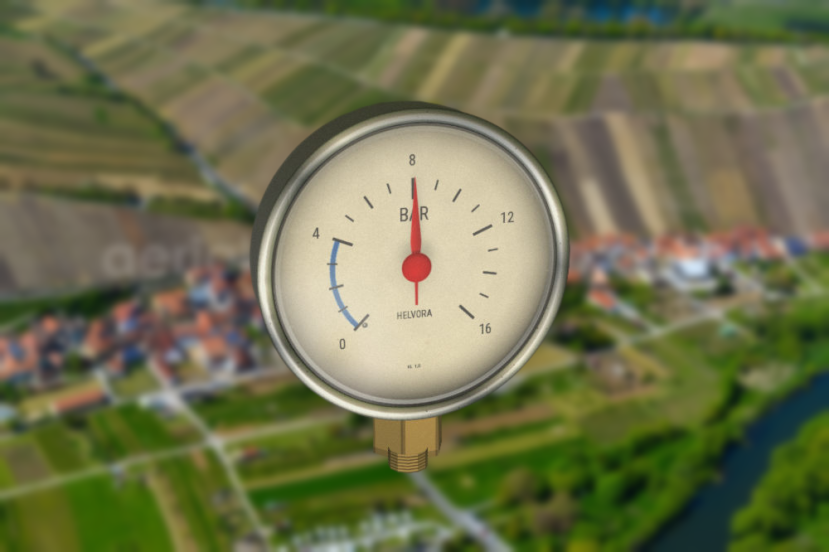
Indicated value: 8 bar
